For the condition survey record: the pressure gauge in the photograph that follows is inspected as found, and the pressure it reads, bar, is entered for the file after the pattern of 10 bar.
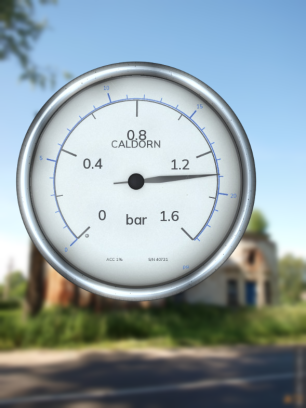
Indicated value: 1.3 bar
